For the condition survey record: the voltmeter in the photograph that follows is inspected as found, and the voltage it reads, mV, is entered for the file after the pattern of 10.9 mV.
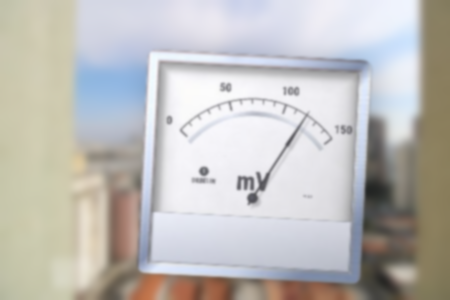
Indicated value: 120 mV
